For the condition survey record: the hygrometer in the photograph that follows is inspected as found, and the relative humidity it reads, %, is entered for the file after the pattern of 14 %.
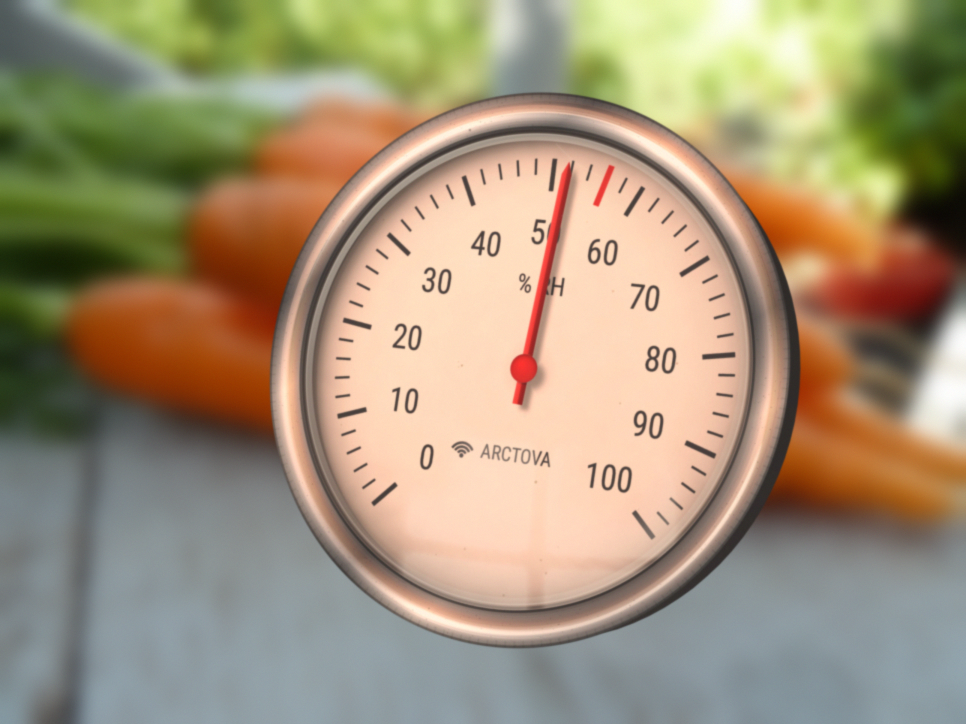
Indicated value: 52 %
